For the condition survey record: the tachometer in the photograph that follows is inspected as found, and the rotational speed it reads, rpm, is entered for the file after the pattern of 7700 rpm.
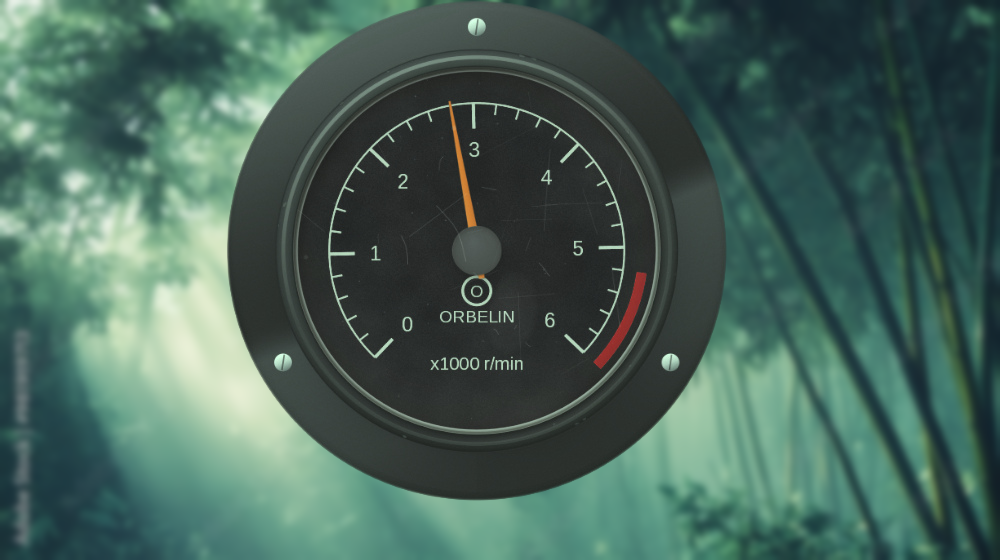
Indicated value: 2800 rpm
